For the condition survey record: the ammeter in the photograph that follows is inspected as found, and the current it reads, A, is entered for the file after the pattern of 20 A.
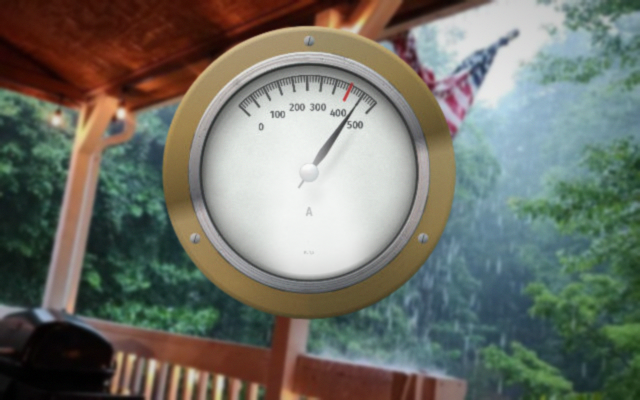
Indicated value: 450 A
